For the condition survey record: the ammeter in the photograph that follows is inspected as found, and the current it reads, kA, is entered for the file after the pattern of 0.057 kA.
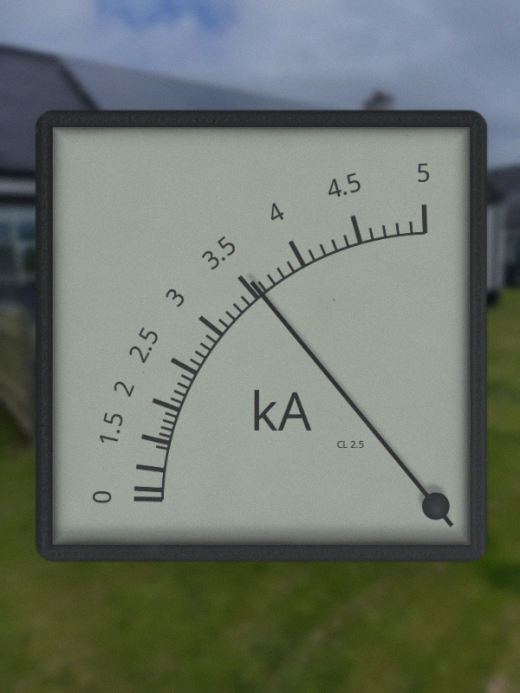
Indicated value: 3.55 kA
